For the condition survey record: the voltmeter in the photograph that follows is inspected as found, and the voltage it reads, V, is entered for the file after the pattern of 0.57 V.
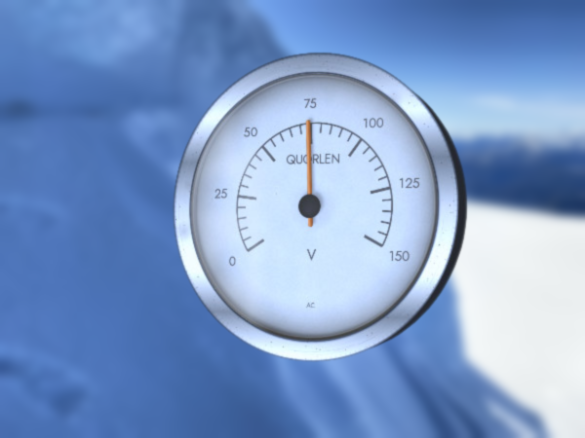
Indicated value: 75 V
